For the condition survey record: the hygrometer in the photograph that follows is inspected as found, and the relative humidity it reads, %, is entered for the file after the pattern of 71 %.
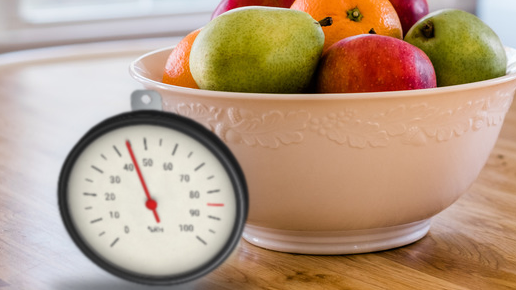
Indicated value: 45 %
